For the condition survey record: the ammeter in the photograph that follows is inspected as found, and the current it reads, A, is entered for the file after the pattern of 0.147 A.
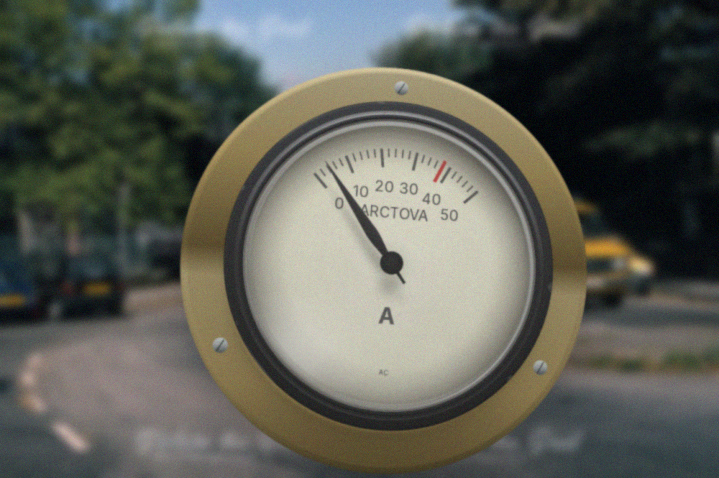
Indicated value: 4 A
